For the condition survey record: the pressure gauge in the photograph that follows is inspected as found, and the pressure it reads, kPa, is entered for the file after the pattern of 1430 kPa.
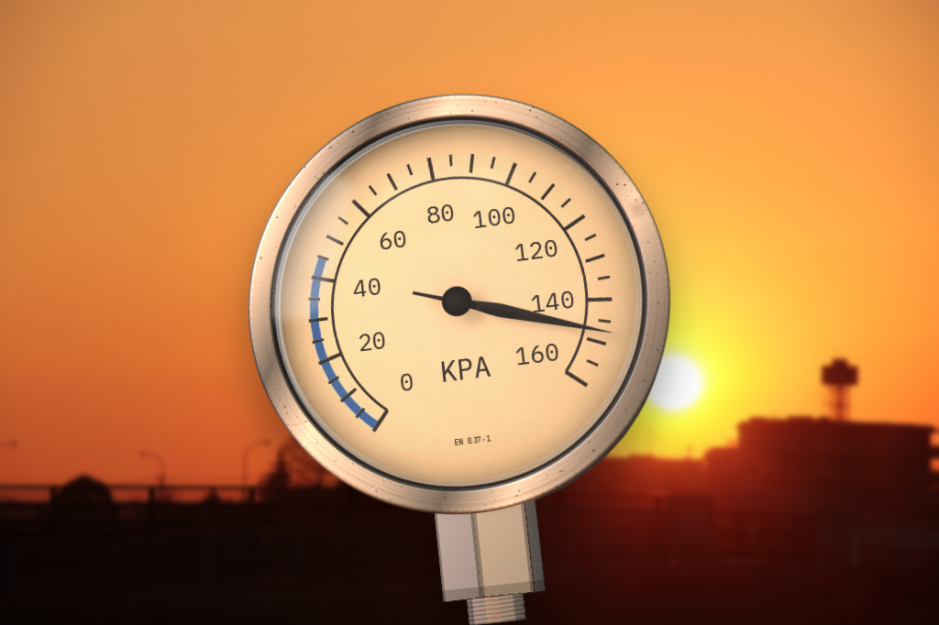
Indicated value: 147.5 kPa
